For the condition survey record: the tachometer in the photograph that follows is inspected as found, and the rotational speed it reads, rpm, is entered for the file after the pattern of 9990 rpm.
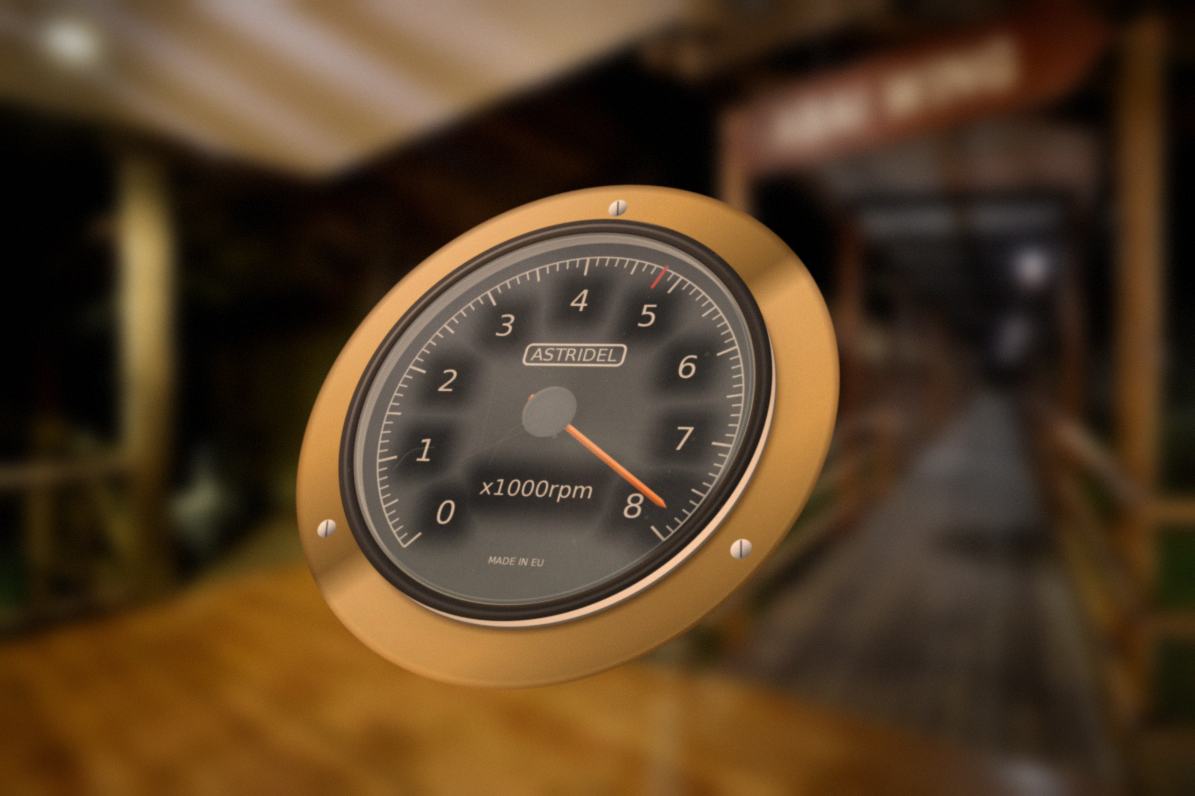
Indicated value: 7800 rpm
